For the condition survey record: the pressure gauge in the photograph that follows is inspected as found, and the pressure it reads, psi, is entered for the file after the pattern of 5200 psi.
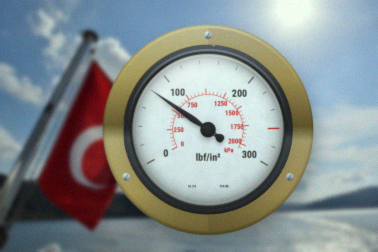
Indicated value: 80 psi
